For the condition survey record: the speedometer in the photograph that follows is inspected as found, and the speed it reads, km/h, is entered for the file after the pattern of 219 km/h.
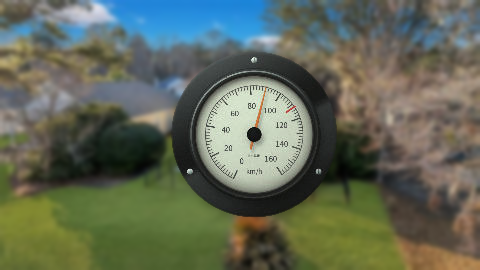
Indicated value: 90 km/h
